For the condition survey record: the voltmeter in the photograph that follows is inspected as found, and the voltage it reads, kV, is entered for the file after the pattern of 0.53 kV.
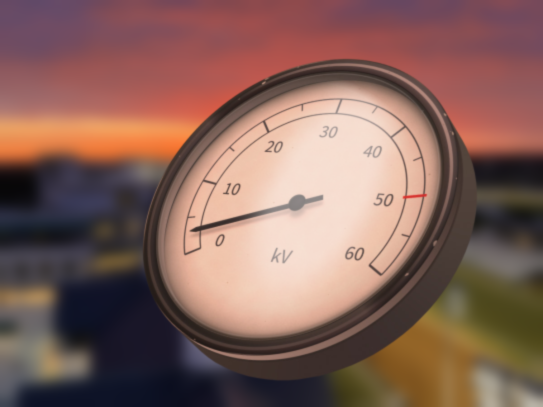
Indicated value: 2.5 kV
